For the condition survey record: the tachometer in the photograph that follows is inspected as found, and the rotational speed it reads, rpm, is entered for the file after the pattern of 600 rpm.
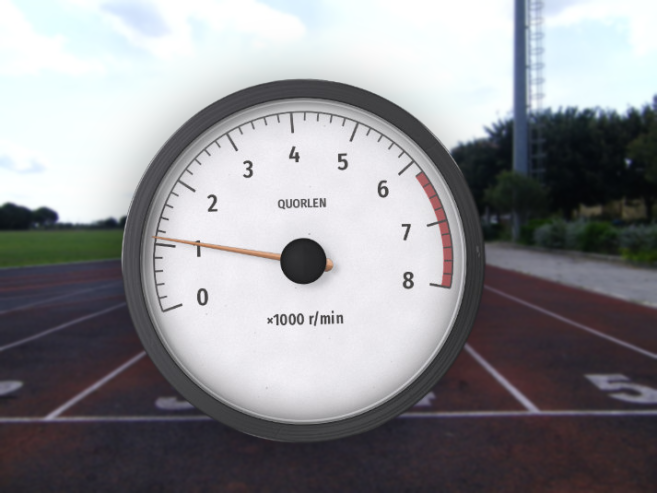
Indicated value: 1100 rpm
